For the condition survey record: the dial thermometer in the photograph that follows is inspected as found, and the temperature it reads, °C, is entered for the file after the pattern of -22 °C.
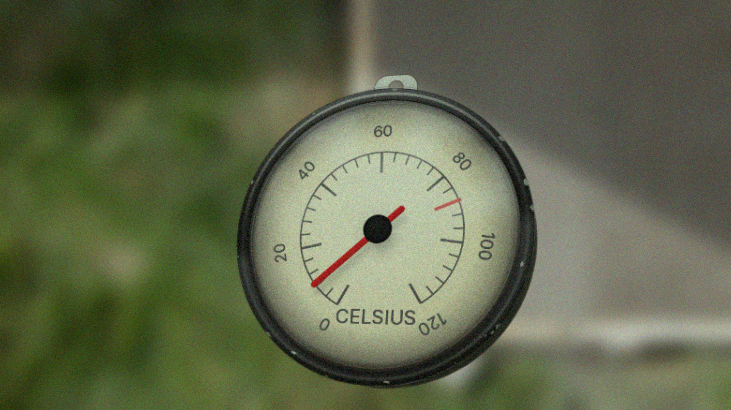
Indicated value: 8 °C
